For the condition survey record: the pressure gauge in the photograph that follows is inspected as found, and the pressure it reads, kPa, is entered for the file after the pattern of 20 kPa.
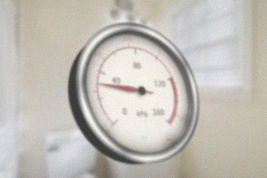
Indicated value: 30 kPa
